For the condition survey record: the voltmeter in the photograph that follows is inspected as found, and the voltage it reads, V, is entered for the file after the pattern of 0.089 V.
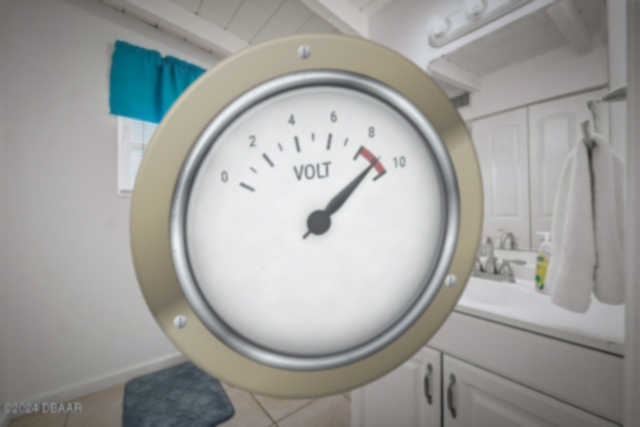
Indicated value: 9 V
